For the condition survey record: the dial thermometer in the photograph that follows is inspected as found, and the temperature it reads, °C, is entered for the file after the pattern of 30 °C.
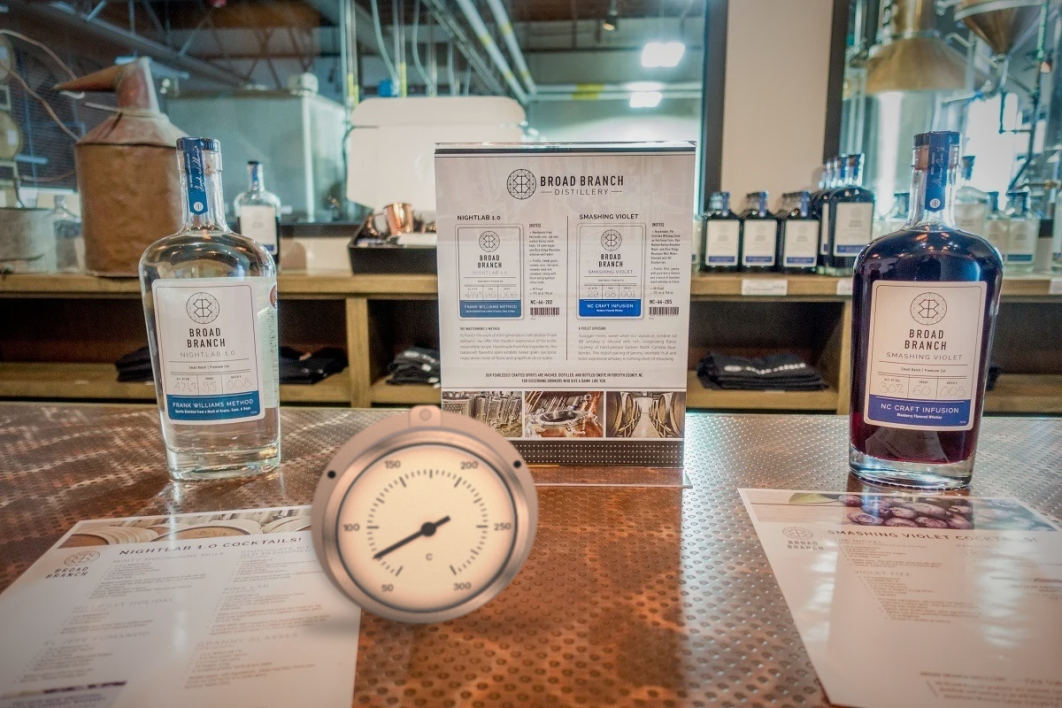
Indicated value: 75 °C
